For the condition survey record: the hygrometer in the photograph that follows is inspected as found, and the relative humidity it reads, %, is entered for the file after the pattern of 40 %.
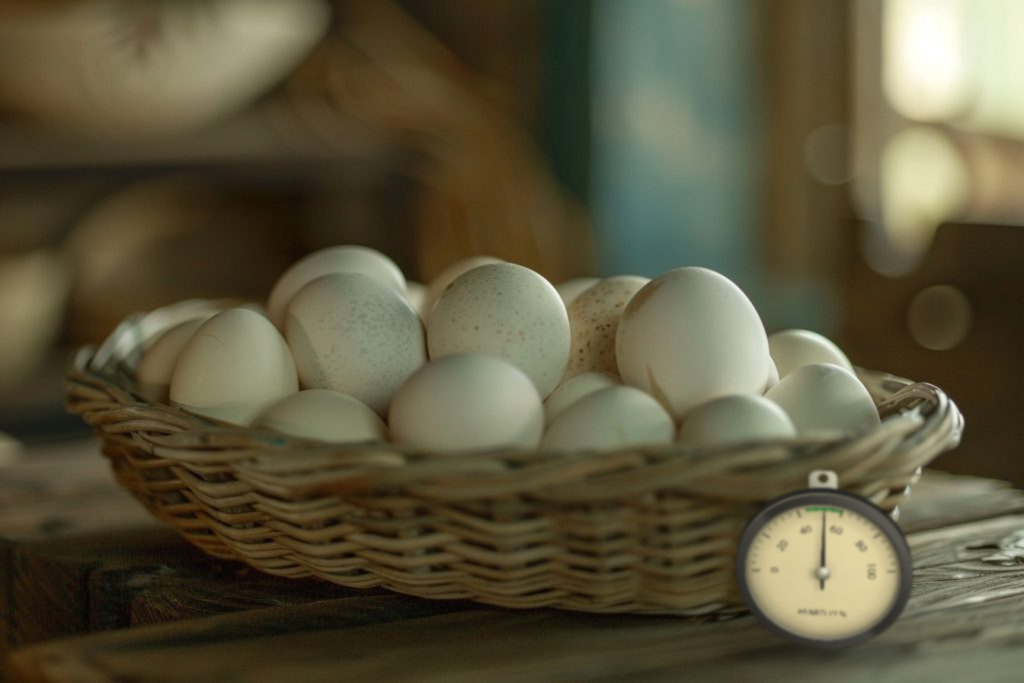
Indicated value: 52 %
